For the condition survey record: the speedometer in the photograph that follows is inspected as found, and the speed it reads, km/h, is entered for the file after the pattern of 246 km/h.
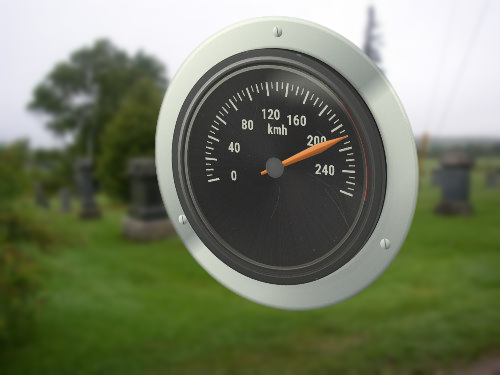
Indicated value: 210 km/h
